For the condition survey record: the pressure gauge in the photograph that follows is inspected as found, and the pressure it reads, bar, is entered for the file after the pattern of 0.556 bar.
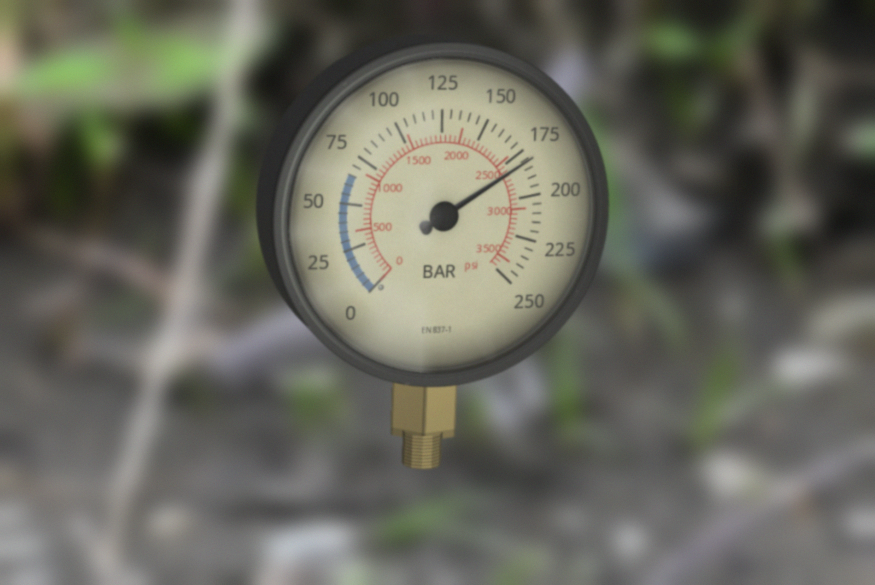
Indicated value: 180 bar
